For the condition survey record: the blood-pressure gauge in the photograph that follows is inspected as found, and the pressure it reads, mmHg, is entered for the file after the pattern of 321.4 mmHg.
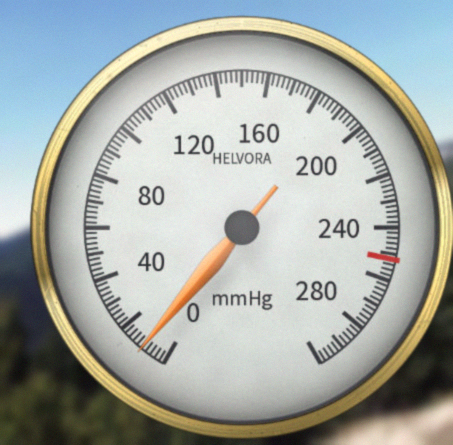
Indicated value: 10 mmHg
